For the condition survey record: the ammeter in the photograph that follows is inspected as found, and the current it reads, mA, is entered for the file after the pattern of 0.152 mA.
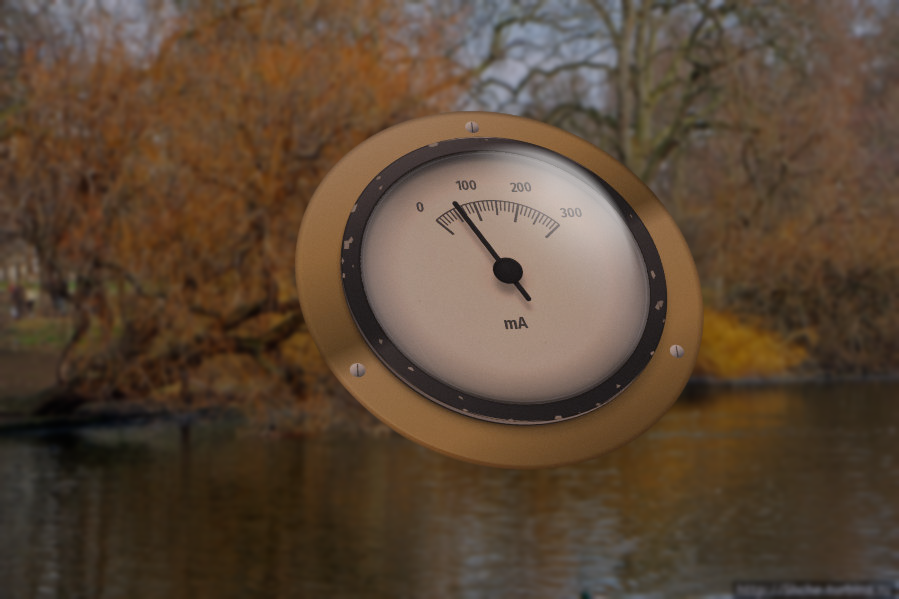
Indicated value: 50 mA
